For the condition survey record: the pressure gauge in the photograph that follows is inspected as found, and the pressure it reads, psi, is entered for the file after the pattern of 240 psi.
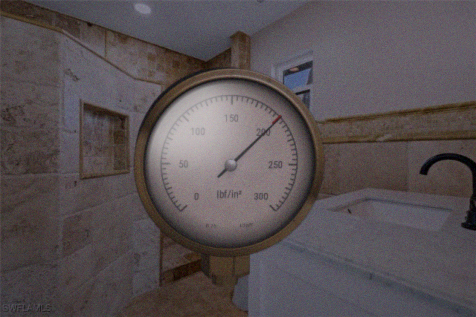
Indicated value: 200 psi
